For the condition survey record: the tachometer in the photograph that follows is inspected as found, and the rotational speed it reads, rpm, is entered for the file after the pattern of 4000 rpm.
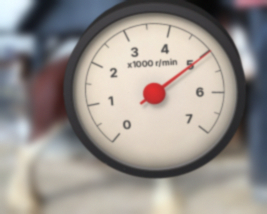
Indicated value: 5000 rpm
